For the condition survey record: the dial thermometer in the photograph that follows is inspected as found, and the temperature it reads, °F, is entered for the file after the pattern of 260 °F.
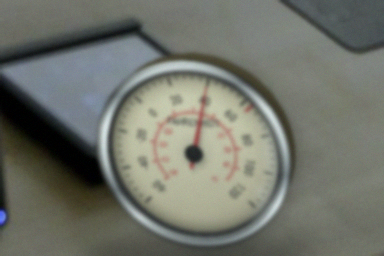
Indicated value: 40 °F
